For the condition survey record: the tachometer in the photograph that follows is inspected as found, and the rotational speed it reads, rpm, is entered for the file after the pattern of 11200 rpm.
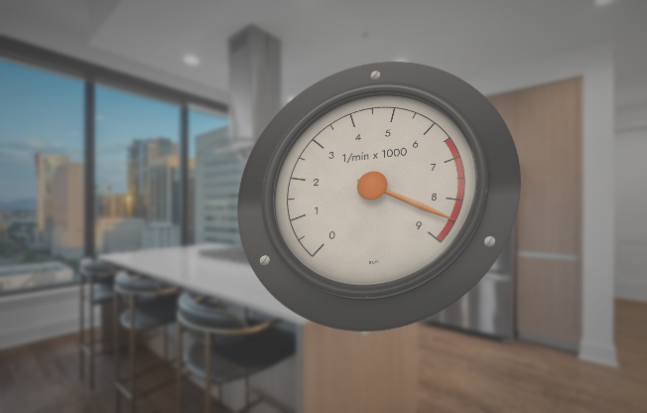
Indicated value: 8500 rpm
